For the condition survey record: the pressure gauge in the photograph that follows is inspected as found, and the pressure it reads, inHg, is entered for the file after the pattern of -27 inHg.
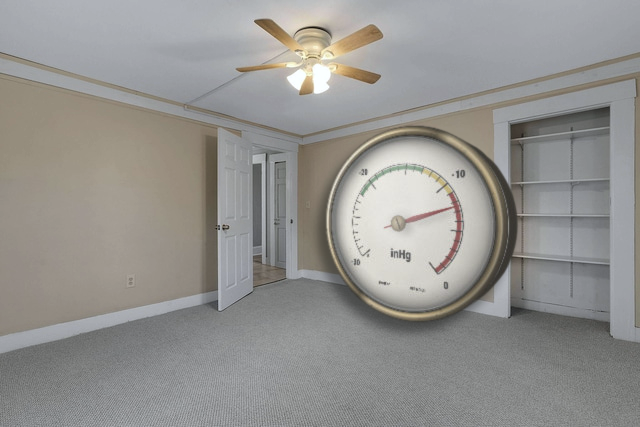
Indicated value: -7.5 inHg
